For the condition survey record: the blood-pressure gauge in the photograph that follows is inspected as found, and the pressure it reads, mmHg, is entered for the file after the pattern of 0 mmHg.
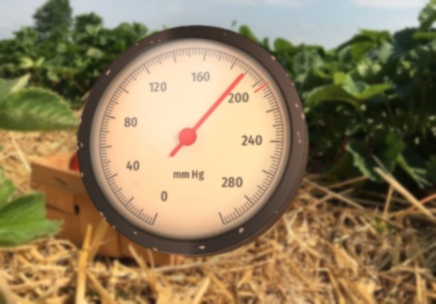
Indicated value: 190 mmHg
